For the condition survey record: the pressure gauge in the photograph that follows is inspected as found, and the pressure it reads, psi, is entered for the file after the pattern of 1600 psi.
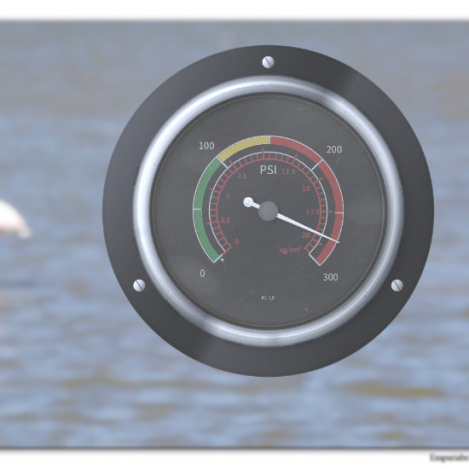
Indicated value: 275 psi
